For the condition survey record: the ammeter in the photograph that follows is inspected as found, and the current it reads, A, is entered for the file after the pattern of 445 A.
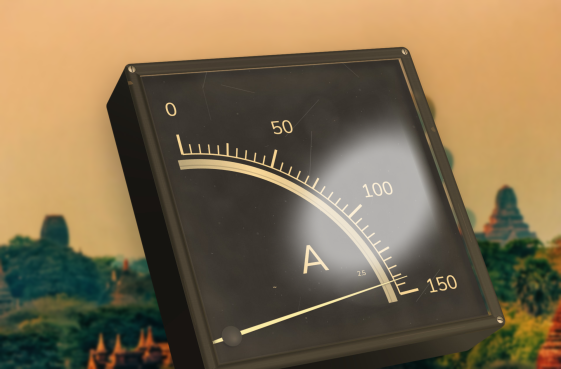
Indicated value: 142.5 A
